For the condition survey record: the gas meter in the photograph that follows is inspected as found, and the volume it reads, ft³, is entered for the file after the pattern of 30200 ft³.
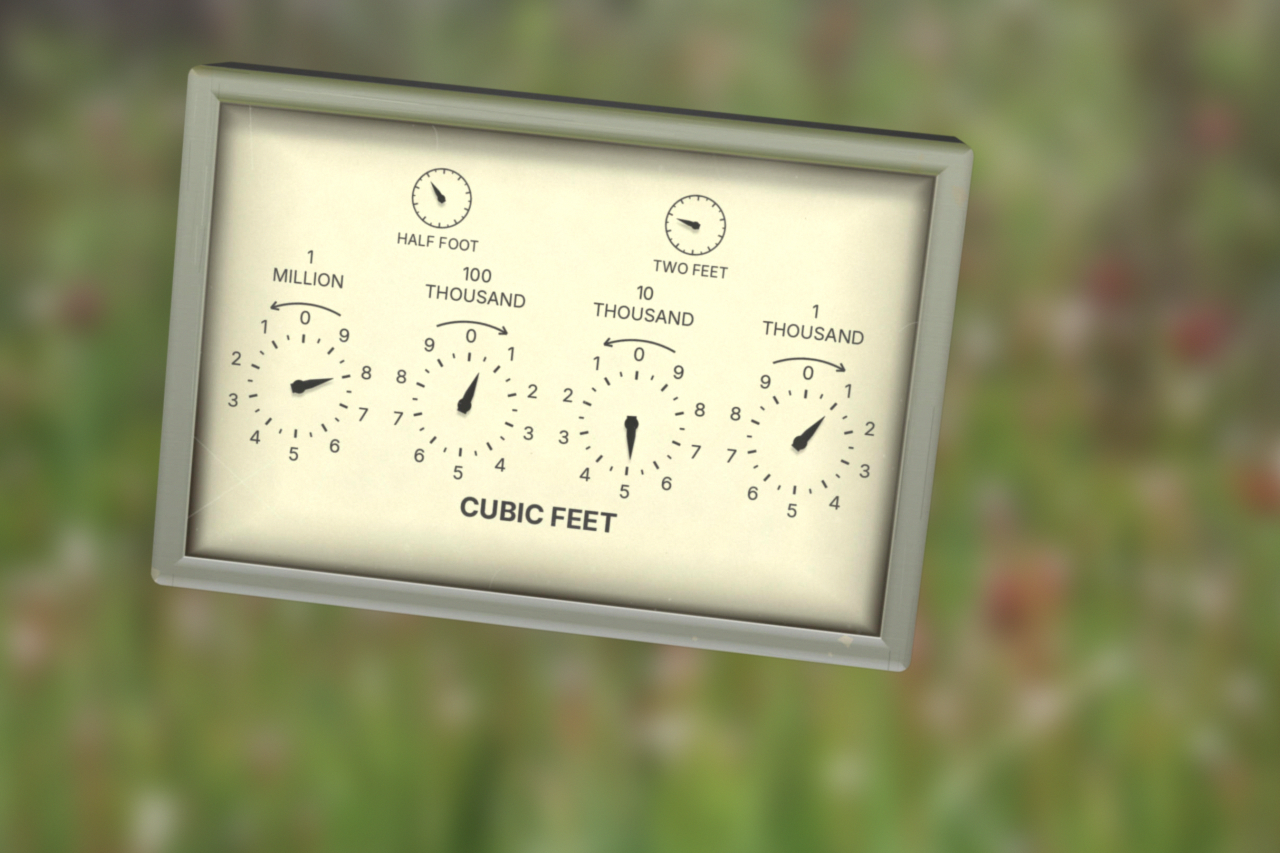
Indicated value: 805100 ft³
